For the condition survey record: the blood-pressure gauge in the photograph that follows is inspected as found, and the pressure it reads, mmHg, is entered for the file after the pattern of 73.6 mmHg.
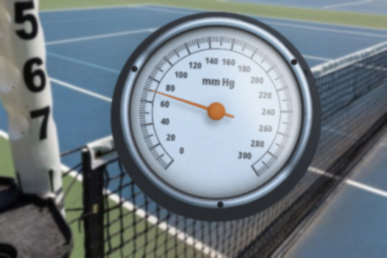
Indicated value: 70 mmHg
